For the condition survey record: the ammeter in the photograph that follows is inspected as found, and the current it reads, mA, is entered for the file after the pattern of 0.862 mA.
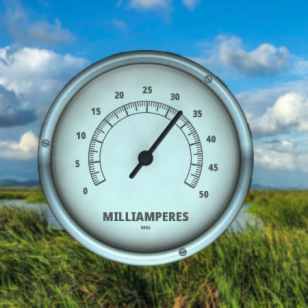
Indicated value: 32.5 mA
